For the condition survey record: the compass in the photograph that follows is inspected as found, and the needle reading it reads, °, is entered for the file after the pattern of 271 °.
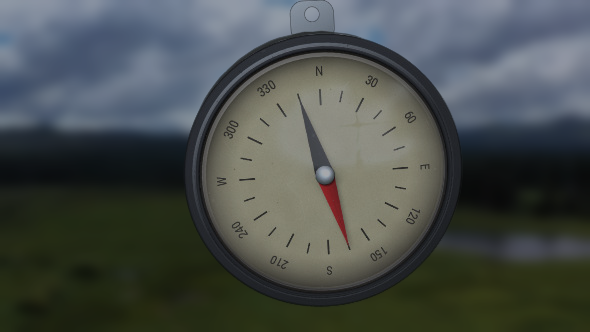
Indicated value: 165 °
